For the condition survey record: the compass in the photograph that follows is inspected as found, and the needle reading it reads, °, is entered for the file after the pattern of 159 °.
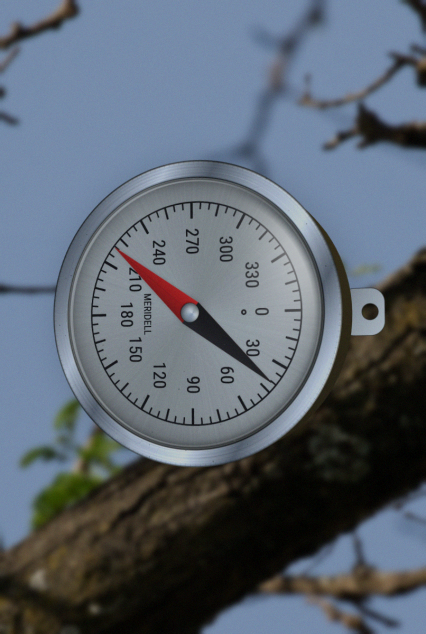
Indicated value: 220 °
